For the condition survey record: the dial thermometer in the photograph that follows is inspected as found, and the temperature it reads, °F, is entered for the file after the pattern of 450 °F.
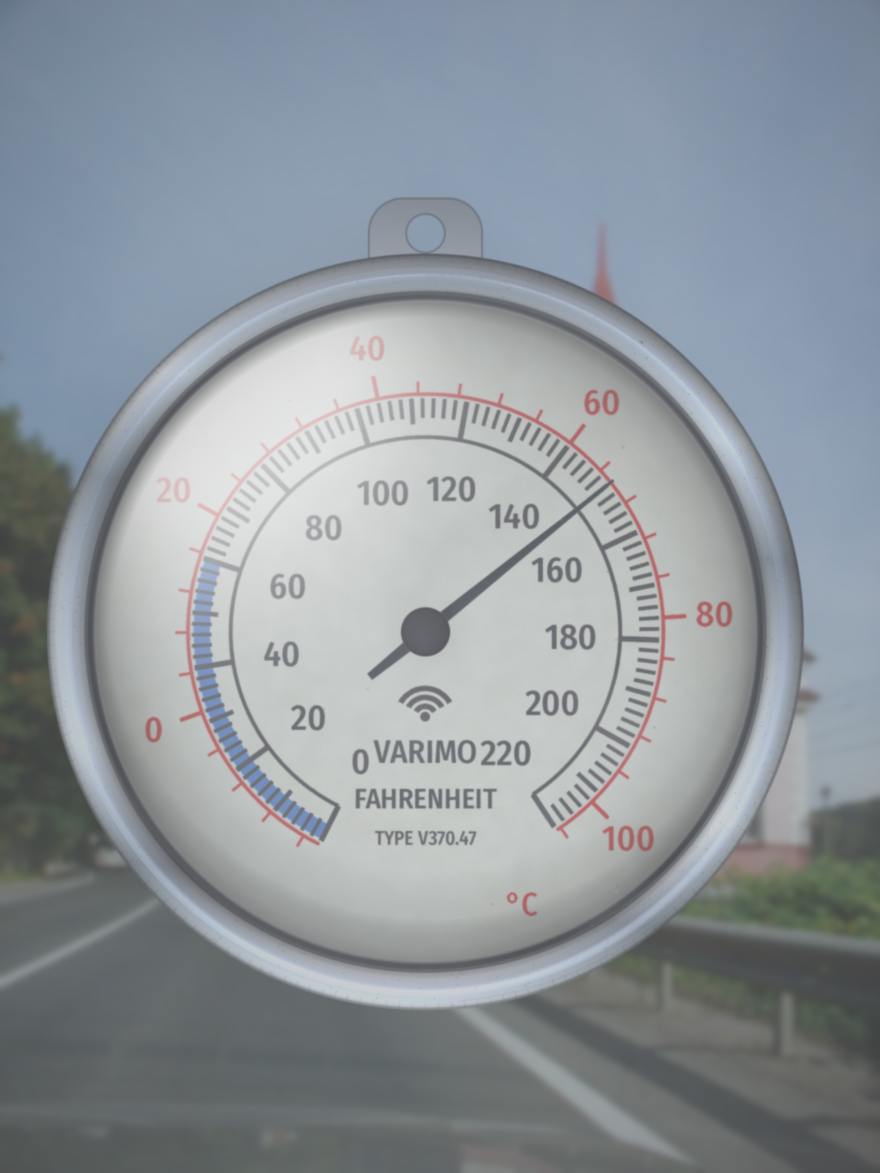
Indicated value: 150 °F
